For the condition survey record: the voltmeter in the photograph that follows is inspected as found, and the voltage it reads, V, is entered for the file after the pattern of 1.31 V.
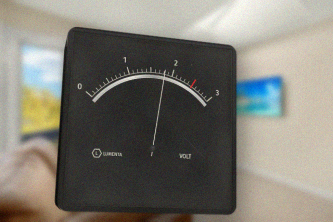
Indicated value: 1.8 V
